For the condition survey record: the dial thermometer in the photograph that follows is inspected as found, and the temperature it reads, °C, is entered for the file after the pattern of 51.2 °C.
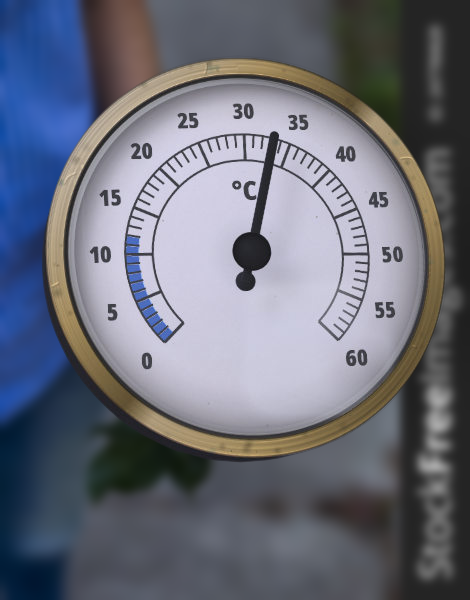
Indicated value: 33 °C
